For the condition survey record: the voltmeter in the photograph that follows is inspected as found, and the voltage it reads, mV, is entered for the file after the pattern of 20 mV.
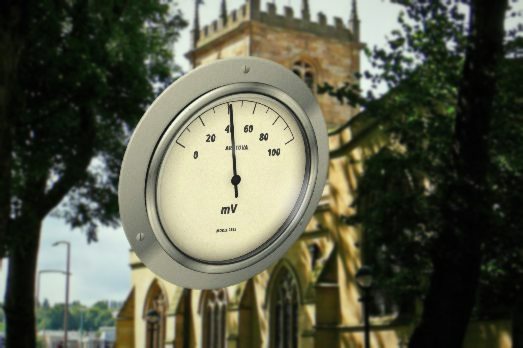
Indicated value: 40 mV
